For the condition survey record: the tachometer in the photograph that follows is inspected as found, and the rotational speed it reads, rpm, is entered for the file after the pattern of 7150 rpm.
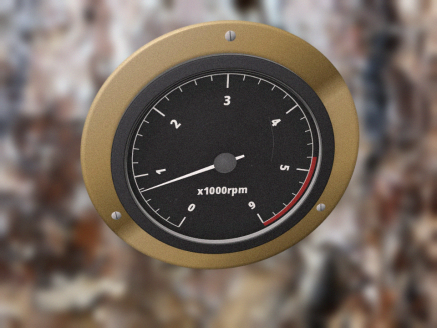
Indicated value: 800 rpm
